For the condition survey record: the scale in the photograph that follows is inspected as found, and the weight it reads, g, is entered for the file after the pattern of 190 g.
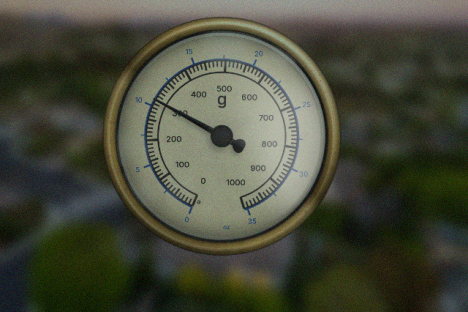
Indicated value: 300 g
